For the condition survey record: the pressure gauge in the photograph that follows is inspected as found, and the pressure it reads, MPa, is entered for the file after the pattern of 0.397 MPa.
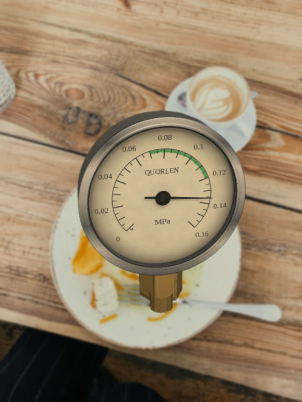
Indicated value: 0.135 MPa
